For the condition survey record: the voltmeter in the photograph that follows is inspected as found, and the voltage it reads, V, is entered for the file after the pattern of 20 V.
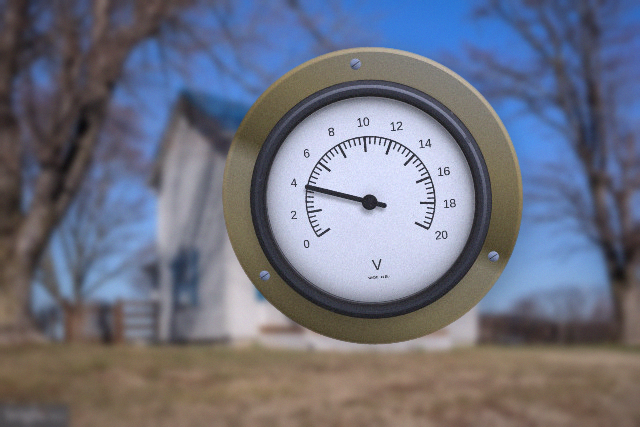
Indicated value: 4 V
